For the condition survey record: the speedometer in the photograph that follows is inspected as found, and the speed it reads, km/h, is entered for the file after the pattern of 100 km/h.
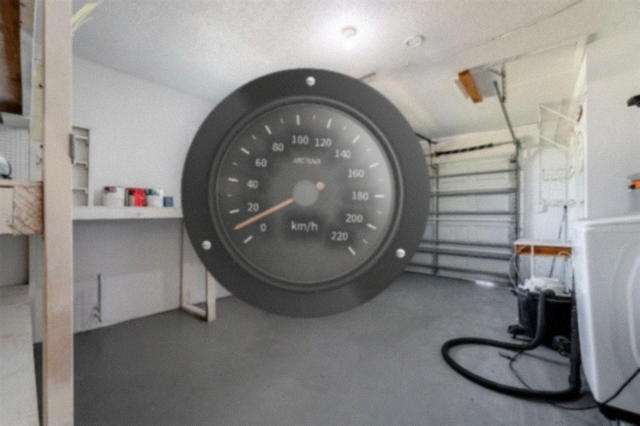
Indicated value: 10 km/h
